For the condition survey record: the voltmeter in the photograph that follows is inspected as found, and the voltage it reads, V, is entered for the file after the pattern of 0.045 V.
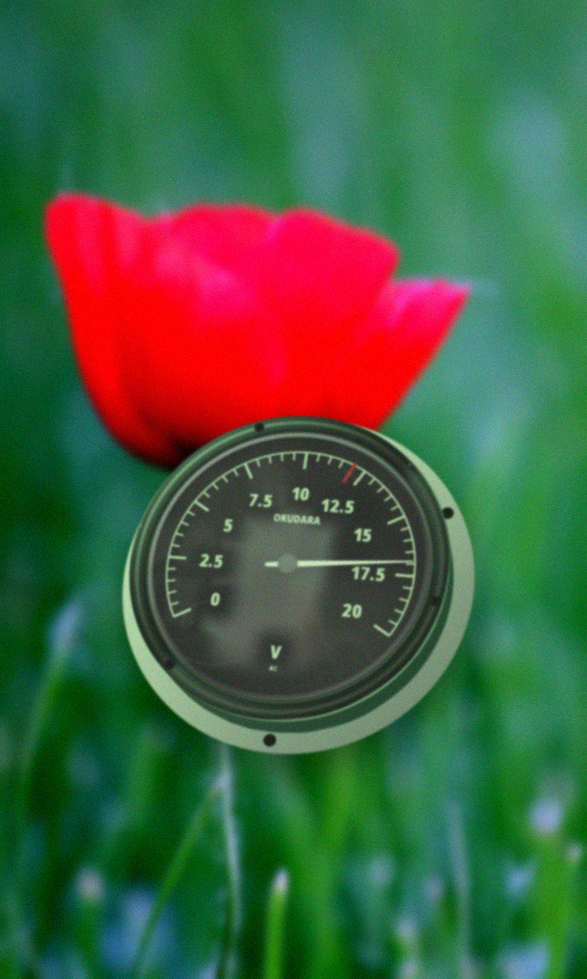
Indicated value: 17 V
